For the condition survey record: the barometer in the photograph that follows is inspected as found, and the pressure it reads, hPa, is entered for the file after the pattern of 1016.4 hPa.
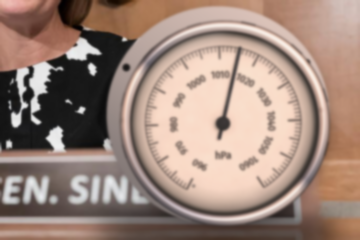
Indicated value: 1015 hPa
